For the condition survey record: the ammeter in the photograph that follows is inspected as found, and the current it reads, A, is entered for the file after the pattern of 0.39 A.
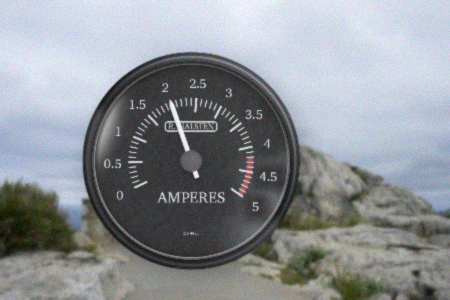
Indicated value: 2 A
